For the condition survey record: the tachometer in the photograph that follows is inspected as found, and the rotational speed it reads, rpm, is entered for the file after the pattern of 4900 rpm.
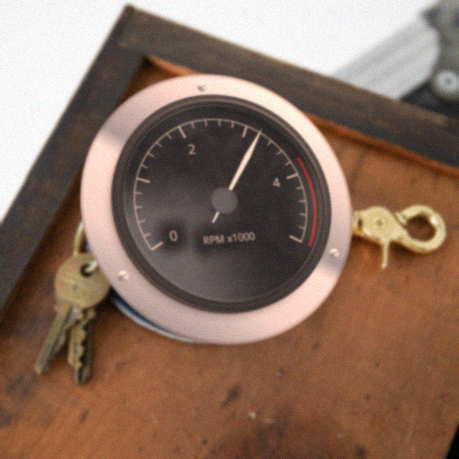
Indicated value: 3200 rpm
